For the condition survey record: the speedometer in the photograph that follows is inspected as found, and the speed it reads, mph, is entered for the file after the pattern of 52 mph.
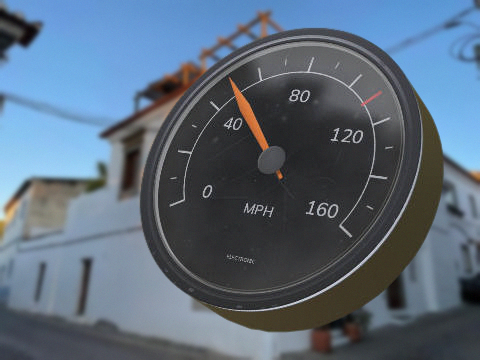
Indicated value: 50 mph
